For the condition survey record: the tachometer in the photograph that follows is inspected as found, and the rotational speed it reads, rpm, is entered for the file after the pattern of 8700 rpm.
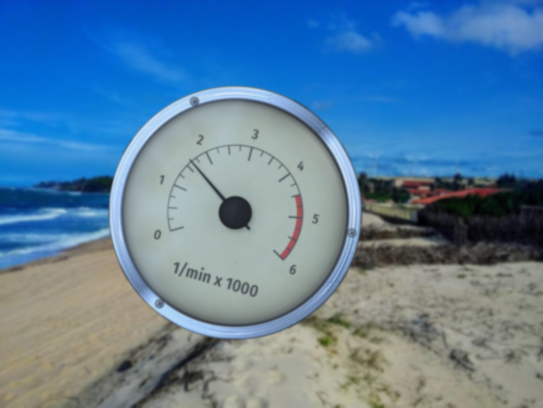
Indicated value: 1625 rpm
